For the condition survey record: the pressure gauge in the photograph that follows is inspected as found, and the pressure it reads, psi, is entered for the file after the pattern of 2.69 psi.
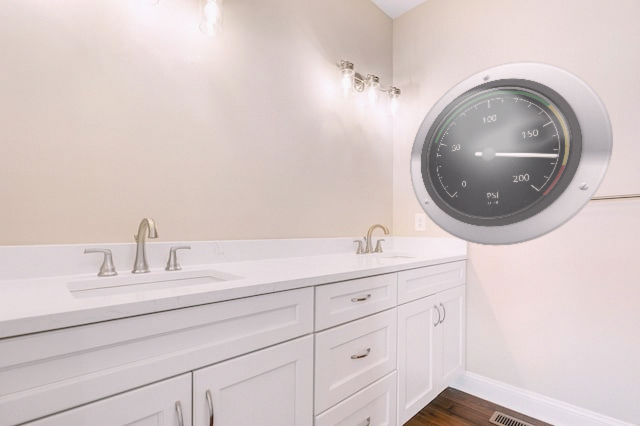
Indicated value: 175 psi
